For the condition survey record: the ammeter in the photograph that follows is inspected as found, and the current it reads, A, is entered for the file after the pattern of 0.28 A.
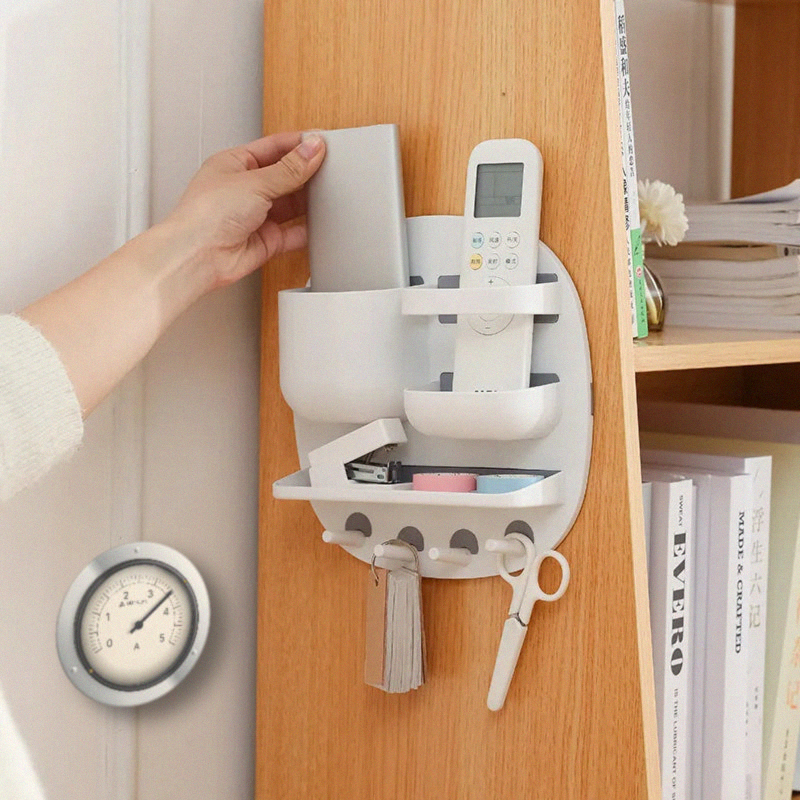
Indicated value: 3.5 A
